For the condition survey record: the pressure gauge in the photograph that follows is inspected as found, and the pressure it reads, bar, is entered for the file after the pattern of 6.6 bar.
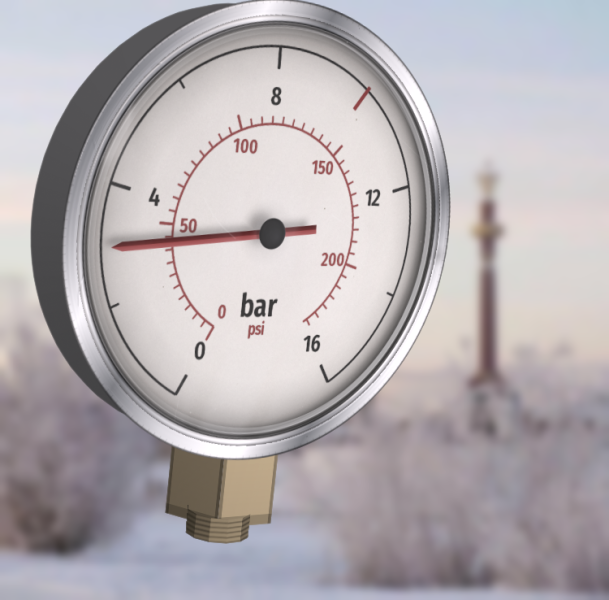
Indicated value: 3 bar
